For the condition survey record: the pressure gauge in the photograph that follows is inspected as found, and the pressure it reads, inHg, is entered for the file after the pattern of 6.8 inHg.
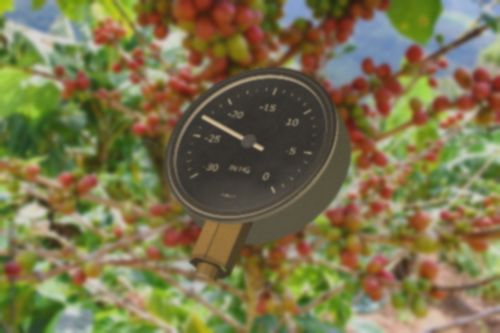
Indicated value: -23 inHg
